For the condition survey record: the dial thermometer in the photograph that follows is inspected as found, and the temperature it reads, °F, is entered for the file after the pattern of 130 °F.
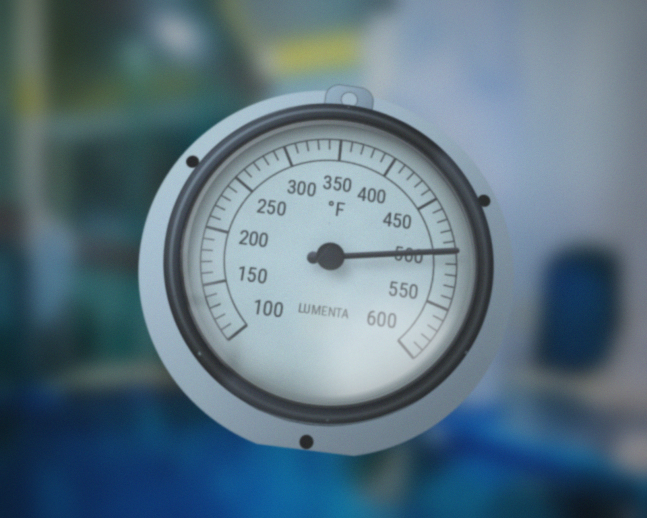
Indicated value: 500 °F
